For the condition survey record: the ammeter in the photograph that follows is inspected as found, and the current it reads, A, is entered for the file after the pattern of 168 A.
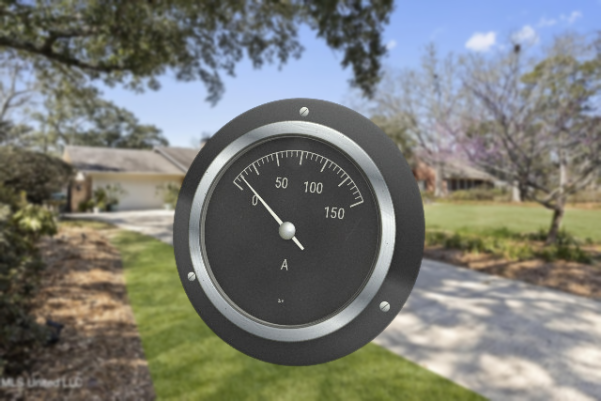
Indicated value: 10 A
